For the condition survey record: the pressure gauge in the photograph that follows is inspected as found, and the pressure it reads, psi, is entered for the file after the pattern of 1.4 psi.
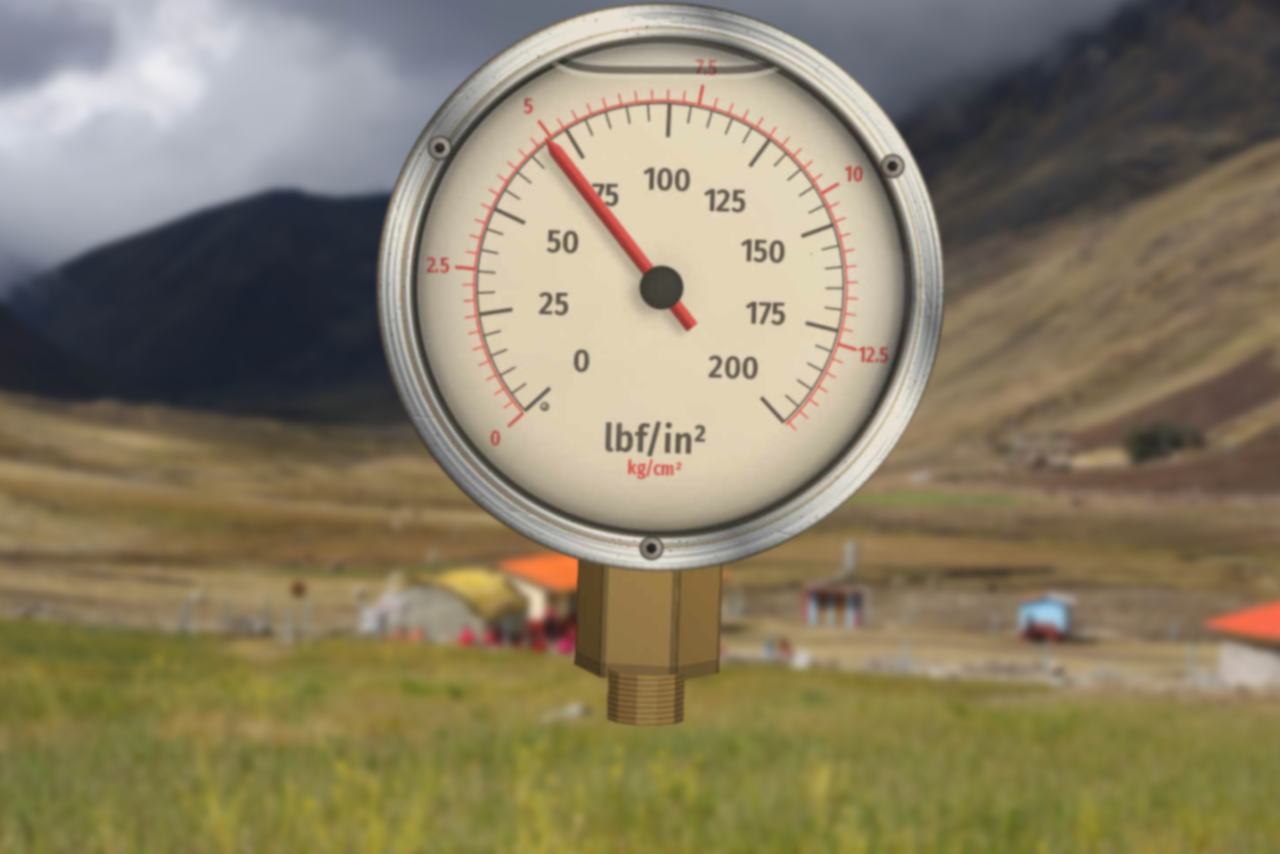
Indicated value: 70 psi
